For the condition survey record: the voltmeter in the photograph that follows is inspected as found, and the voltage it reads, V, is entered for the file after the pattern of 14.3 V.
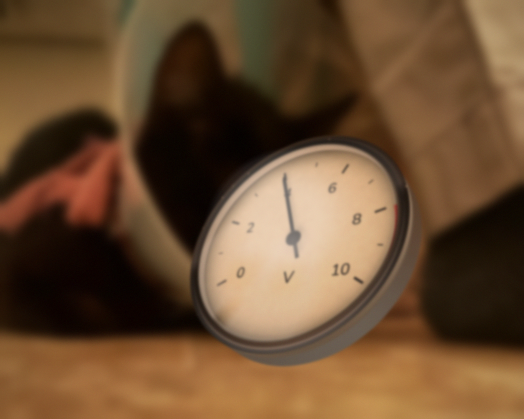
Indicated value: 4 V
